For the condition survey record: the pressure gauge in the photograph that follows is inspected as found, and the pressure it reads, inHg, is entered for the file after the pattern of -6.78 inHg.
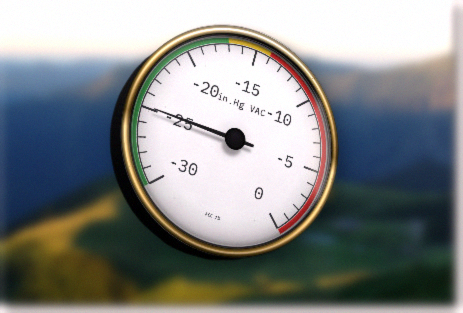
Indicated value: -25 inHg
